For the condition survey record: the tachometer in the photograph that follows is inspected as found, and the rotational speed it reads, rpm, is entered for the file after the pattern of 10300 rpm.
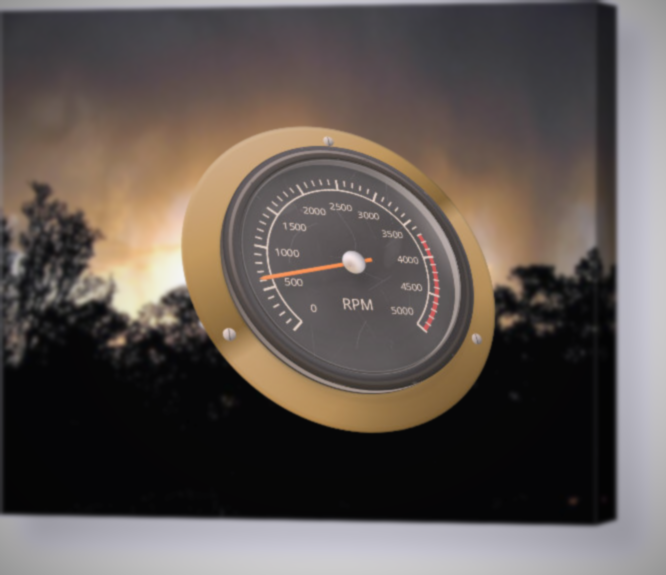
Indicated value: 600 rpm
